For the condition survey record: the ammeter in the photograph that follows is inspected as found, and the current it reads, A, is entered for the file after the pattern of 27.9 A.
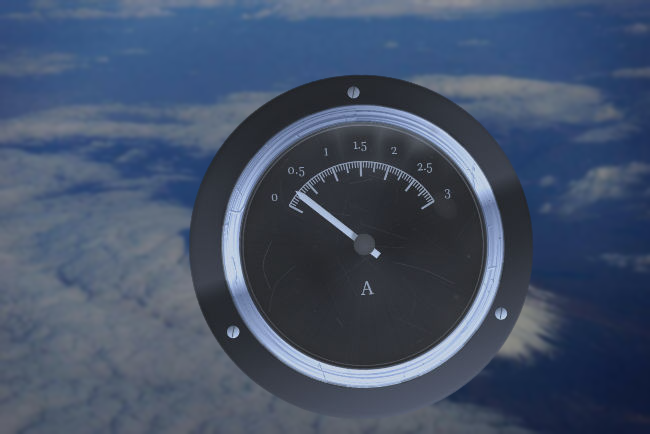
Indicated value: 0.25 A
